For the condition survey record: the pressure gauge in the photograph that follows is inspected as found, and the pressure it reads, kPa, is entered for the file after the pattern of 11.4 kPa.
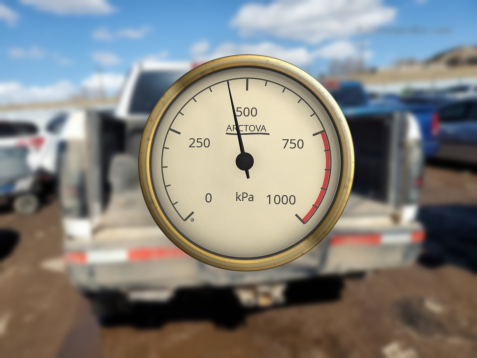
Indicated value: 450 kPa
